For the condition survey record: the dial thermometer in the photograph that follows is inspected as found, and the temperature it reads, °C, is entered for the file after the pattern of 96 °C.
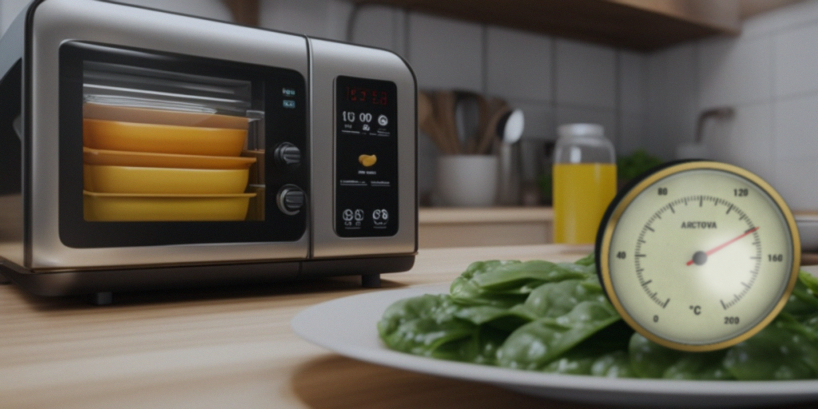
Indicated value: 140 °C
